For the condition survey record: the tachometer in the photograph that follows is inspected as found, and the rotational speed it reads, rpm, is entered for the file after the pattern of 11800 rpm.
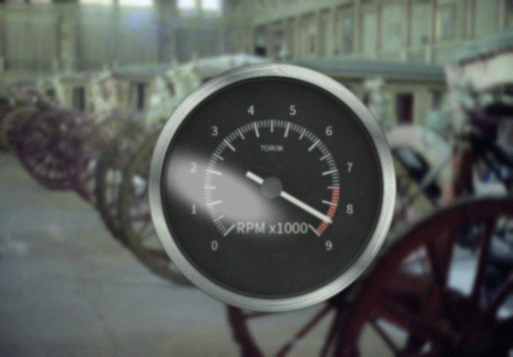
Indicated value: 8500 rpm
